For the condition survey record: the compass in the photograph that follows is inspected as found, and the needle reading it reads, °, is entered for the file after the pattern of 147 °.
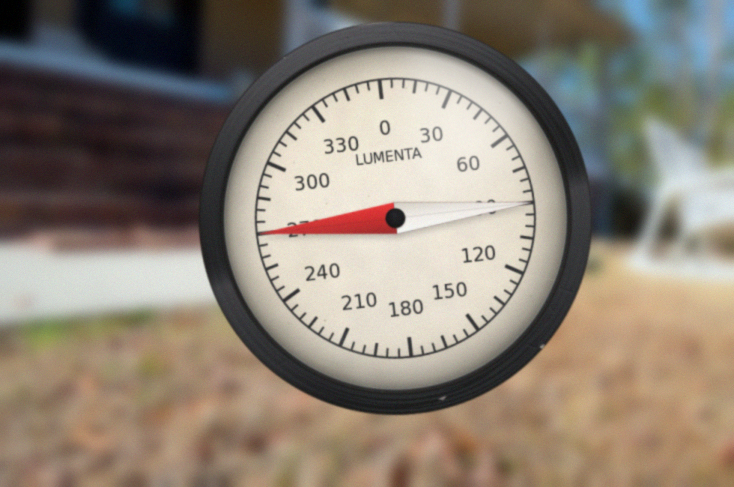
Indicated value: 270 °
